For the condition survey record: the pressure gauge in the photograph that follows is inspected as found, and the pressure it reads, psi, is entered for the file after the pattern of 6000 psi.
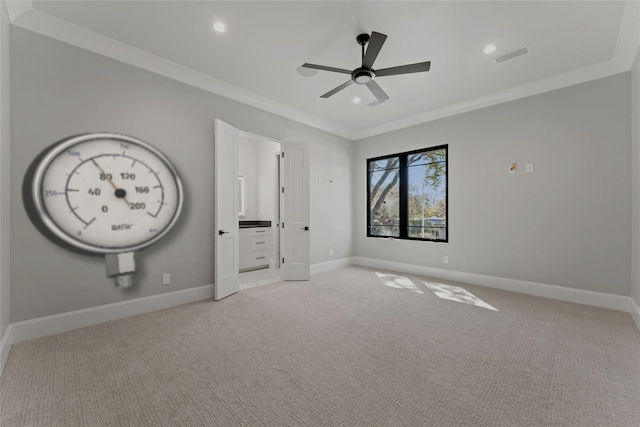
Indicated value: 80 psi
